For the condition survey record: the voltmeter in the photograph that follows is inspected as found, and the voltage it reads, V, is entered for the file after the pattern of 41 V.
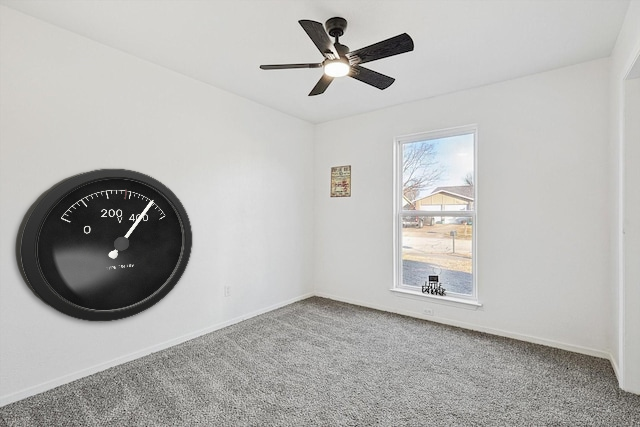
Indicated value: 400 V
